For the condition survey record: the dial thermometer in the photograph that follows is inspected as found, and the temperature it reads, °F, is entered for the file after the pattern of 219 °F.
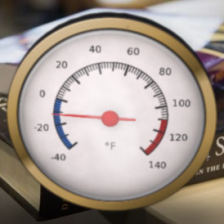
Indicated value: -10 °F
